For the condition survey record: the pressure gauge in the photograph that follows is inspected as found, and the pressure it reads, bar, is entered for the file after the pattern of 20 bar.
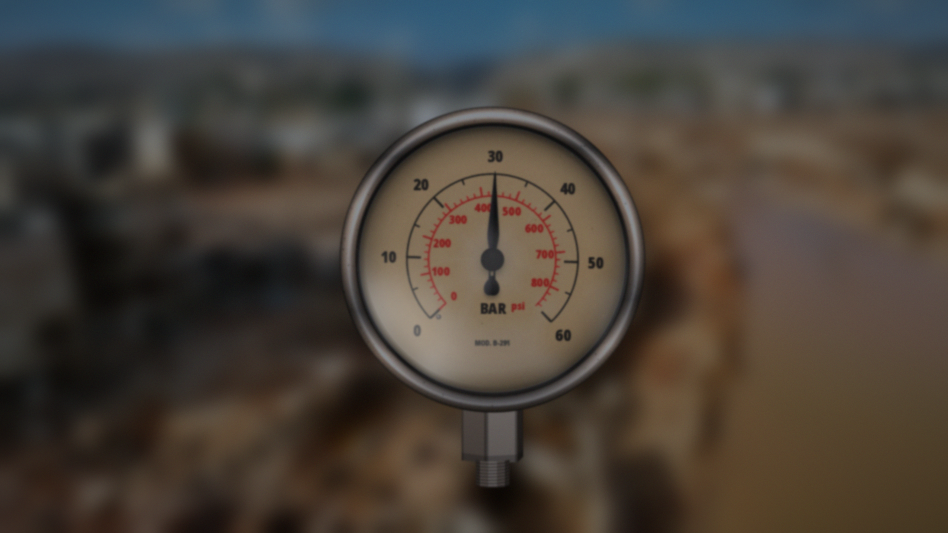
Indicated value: 30 bar
